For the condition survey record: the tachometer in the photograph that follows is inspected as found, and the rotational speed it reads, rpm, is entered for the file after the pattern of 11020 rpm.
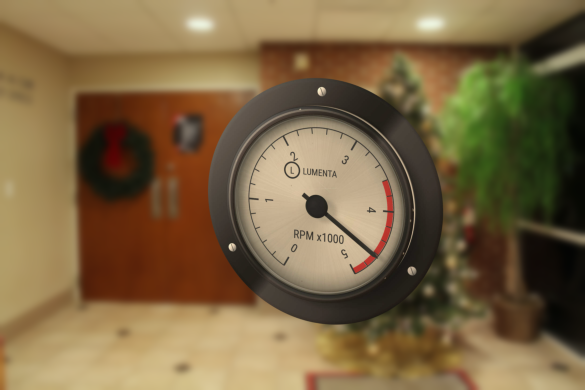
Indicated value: 4600 rpm
